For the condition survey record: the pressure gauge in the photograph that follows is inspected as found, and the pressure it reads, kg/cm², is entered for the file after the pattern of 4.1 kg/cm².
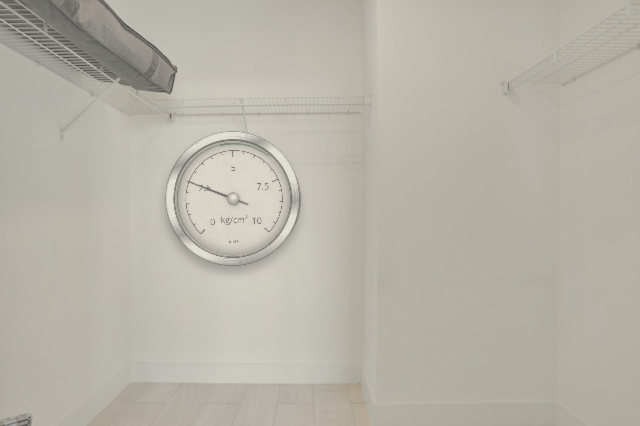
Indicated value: 2.5 kg/cm²
